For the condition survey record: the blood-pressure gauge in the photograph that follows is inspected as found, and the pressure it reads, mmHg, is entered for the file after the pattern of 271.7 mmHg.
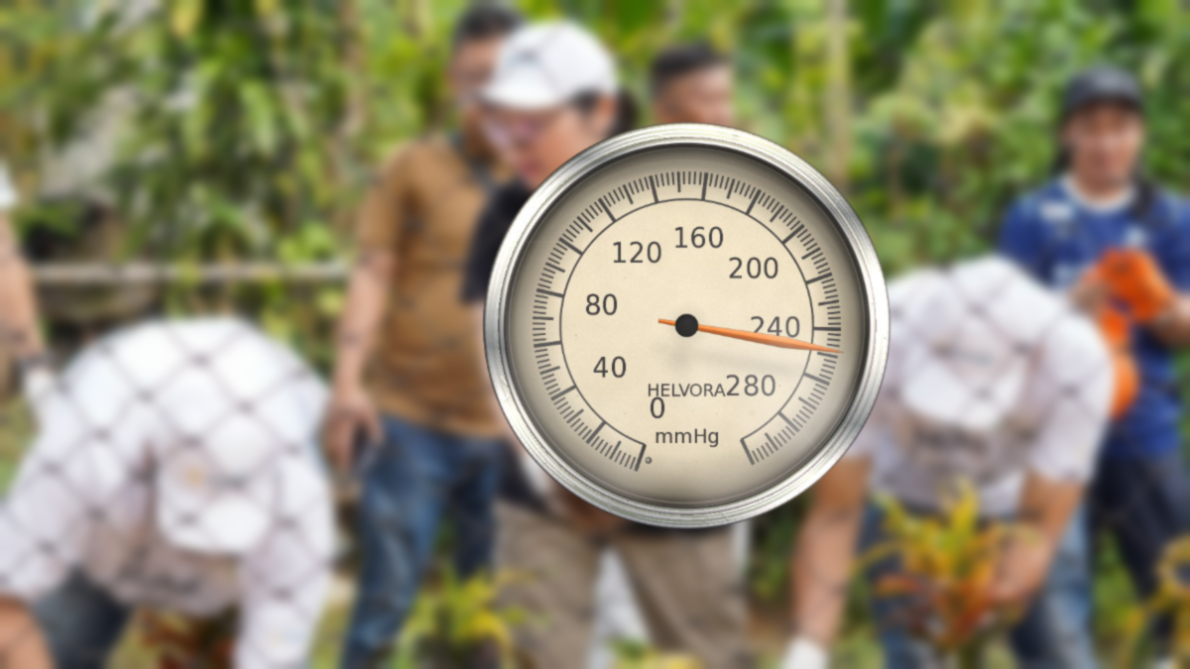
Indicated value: 248 mmHg
